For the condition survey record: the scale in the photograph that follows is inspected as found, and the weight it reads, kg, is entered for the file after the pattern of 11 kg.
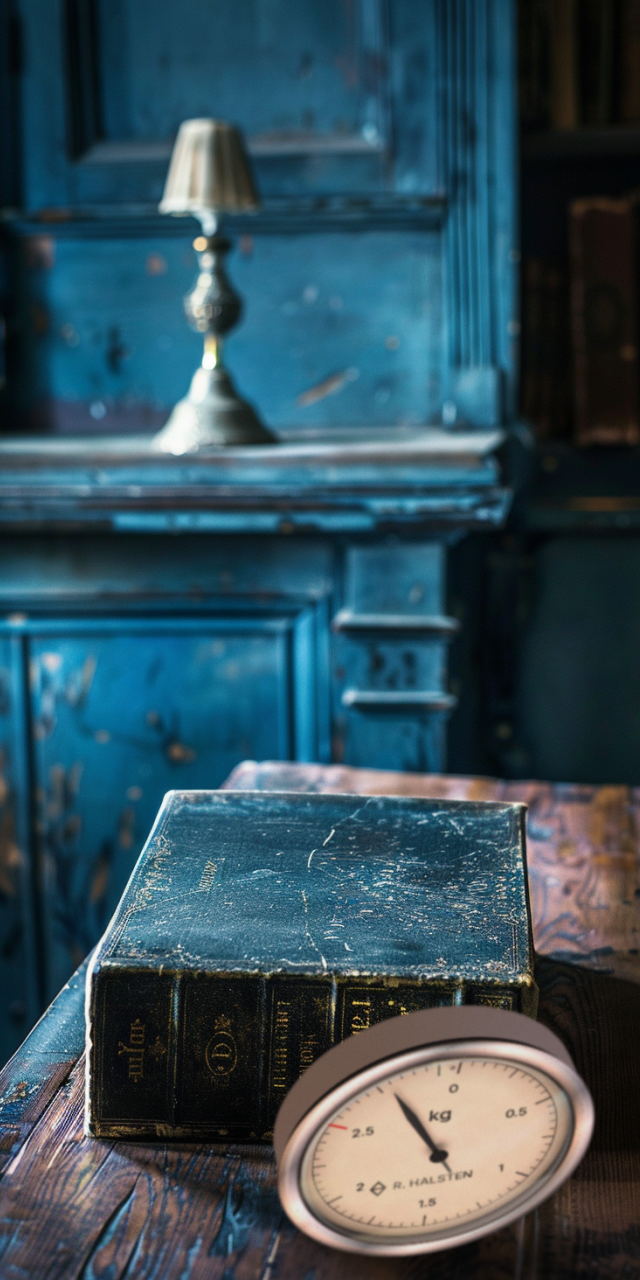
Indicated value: 2.8 kg
